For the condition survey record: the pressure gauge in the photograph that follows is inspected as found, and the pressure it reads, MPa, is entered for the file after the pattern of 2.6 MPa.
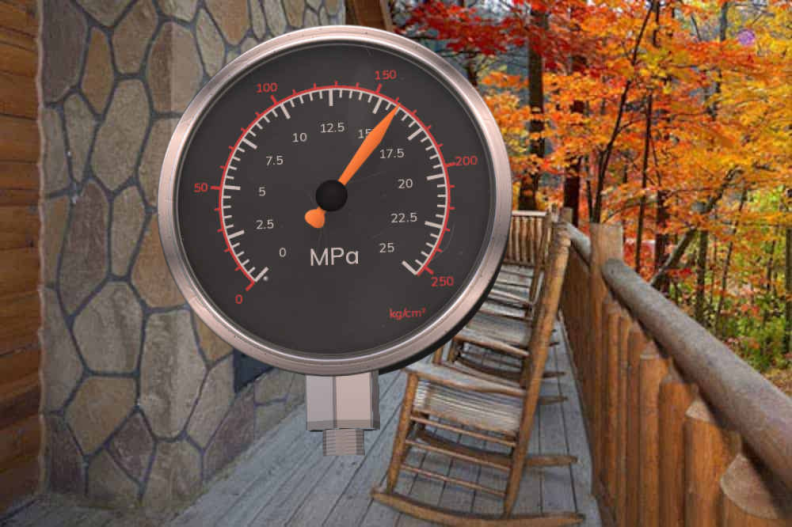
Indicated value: 16 MPa
